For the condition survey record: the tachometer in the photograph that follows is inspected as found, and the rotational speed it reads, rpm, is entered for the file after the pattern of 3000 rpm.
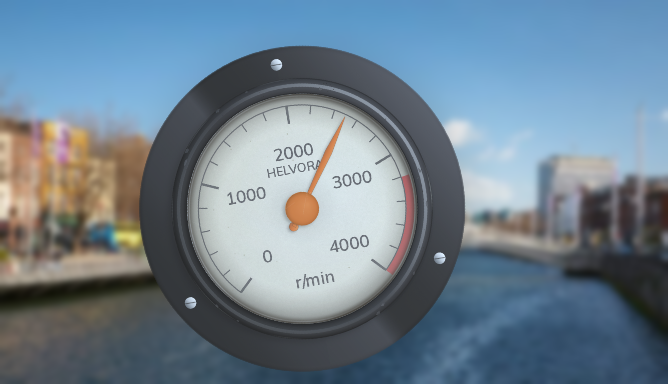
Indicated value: 2500 rpm
